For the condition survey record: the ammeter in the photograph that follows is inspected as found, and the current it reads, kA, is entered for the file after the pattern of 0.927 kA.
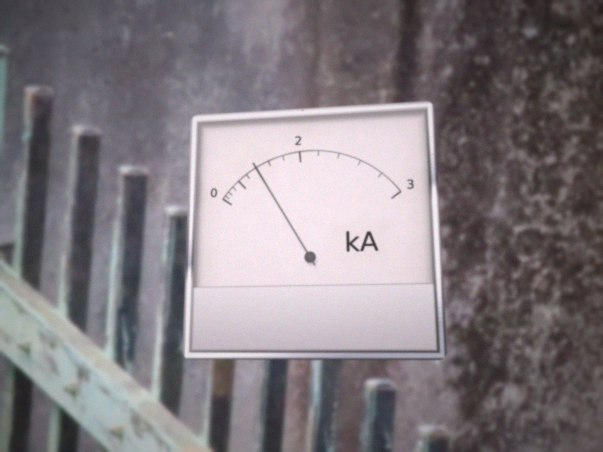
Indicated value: 1.4 kA
